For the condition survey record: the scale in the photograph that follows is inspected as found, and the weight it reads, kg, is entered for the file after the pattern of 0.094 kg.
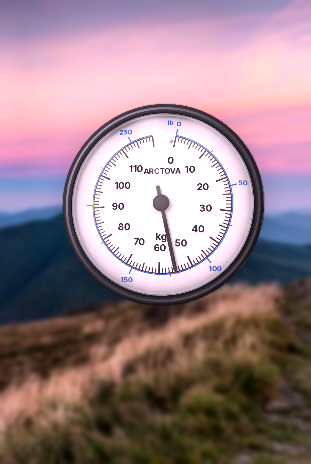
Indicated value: 55 kg
